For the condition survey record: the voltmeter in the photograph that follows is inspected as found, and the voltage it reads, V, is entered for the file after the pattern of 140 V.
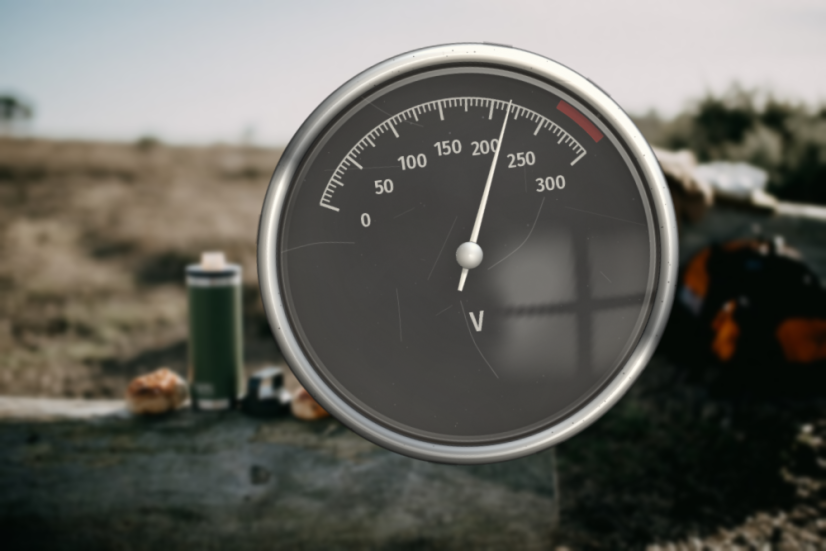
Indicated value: 215 V
